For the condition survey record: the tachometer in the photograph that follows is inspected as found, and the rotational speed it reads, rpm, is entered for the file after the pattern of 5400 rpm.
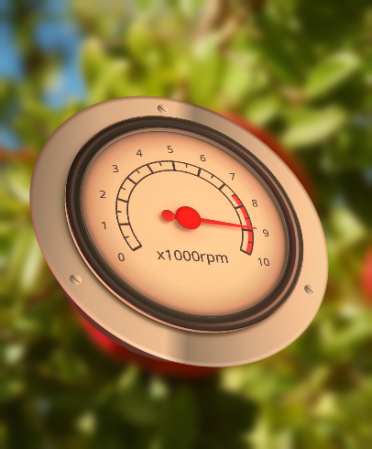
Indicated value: 9000 rpm
